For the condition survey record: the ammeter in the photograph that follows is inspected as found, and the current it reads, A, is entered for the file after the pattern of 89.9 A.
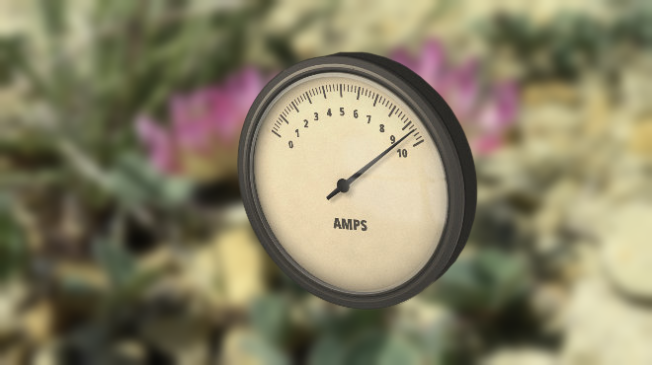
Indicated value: 9.4 A
